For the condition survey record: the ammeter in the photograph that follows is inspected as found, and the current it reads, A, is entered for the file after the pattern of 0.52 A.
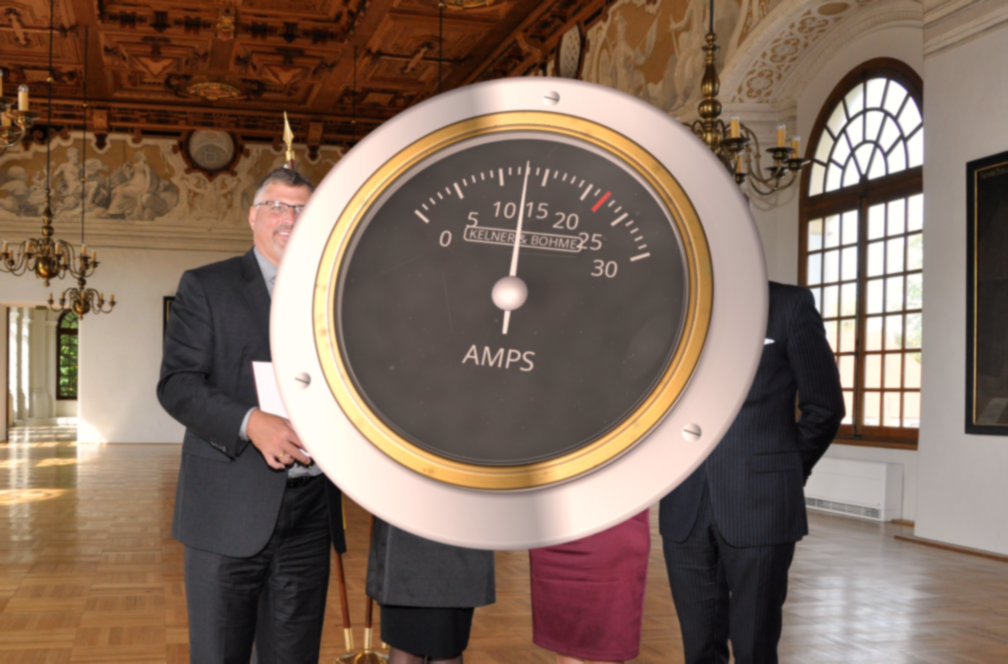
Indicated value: 13 A
